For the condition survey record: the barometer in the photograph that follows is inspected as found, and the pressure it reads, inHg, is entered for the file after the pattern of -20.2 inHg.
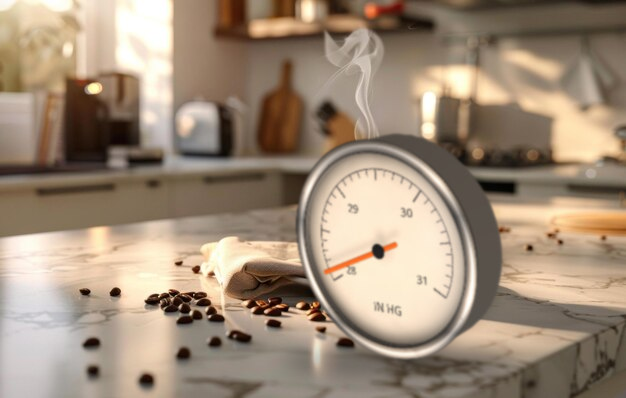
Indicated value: 28.1 inHg
